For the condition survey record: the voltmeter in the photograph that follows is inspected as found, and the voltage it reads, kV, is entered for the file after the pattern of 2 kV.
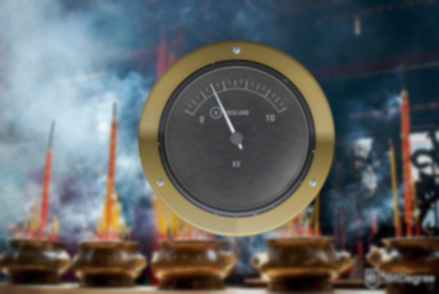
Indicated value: 3 kV
